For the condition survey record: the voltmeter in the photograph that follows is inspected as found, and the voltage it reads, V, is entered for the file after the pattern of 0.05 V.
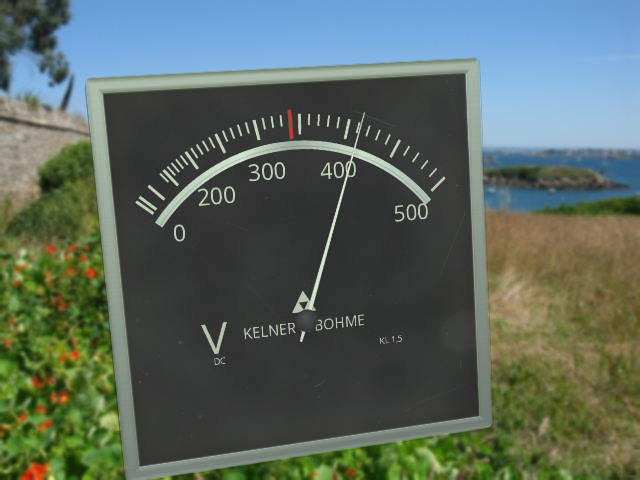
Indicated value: 410 V
